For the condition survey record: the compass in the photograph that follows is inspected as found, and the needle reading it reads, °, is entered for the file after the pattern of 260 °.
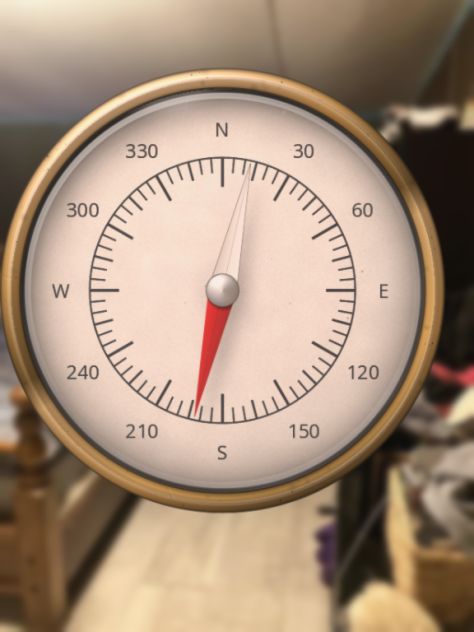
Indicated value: 192.5 °
